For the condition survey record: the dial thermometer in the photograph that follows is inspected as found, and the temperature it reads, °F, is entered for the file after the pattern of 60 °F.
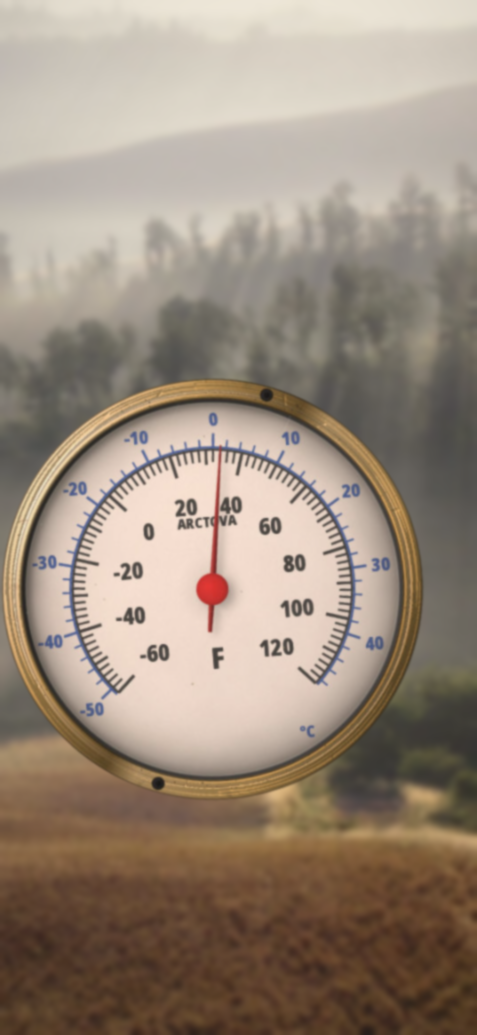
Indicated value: 34 °F
